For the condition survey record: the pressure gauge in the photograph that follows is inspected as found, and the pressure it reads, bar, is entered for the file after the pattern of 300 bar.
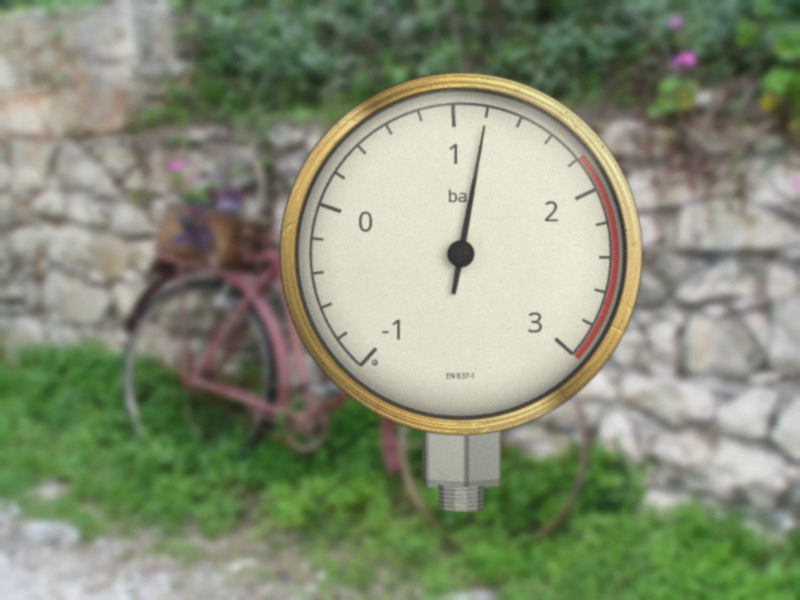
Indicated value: 1.2 bar
